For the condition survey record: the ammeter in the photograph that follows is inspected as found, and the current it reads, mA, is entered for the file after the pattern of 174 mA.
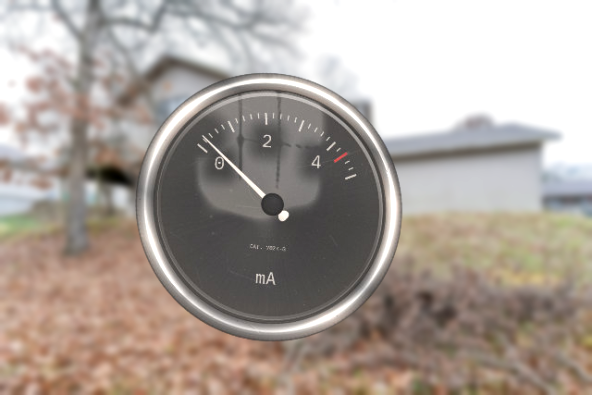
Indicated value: 0.2 mA
